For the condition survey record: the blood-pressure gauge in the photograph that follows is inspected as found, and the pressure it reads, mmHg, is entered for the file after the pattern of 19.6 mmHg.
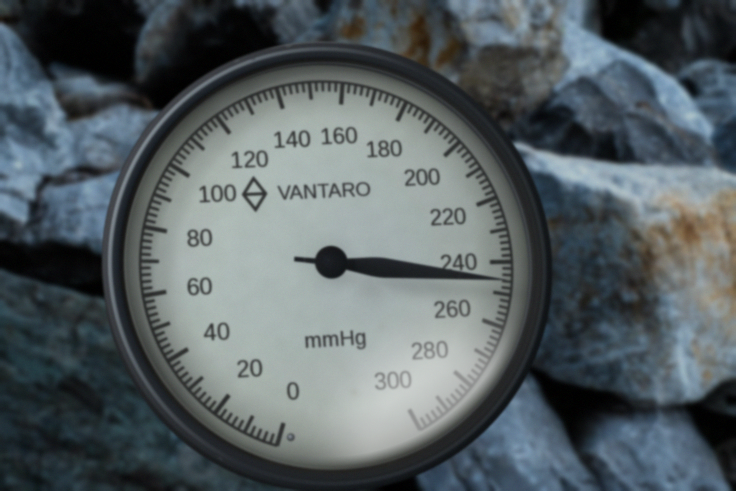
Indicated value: 246 mmHg
